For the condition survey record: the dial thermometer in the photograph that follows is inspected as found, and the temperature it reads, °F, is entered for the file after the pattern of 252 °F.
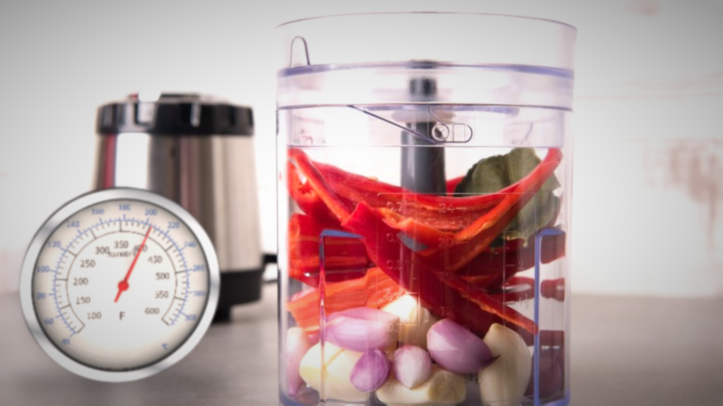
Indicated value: 400 °F
